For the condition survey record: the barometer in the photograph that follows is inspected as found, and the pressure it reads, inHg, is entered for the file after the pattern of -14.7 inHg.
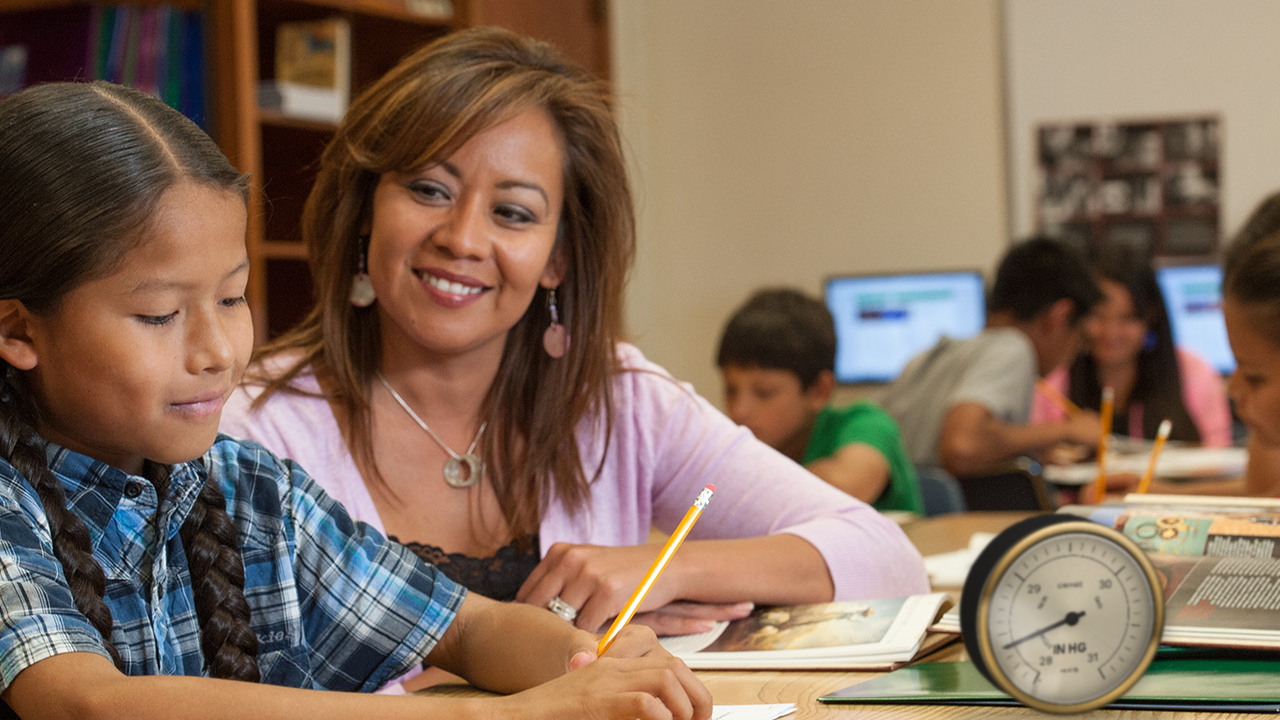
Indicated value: 28.4 inHg
